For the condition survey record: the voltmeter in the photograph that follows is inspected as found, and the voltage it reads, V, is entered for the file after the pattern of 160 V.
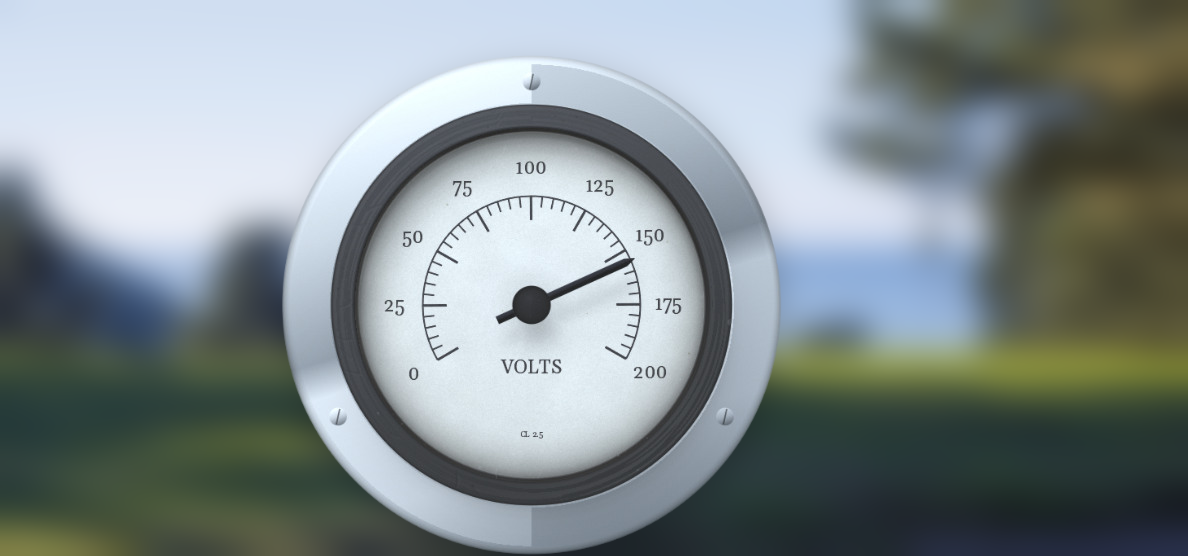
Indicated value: 155 V
